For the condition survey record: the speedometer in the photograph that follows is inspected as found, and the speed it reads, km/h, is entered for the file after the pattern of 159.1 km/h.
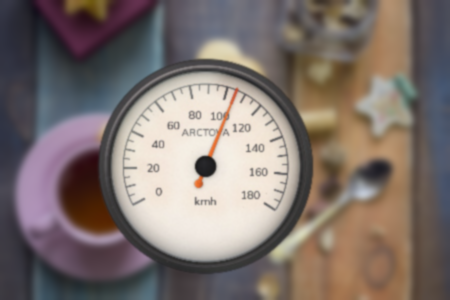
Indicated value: 105 km/h
